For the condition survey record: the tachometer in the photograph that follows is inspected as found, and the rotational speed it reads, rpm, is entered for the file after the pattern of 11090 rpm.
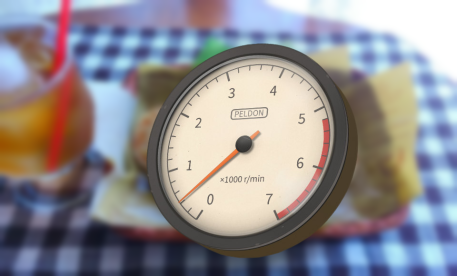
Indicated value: 400 rpm
